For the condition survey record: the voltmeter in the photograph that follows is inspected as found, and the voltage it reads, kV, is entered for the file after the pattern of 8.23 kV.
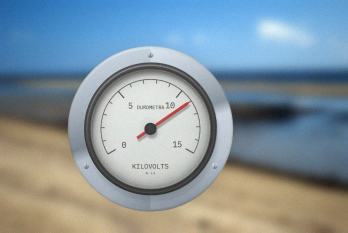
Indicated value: 11 kV
